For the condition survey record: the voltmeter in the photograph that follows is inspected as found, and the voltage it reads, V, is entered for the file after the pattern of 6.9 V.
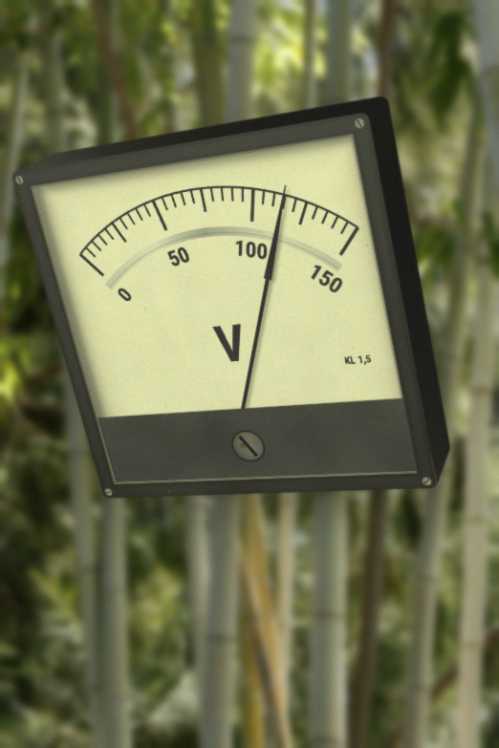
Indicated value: 115 V
